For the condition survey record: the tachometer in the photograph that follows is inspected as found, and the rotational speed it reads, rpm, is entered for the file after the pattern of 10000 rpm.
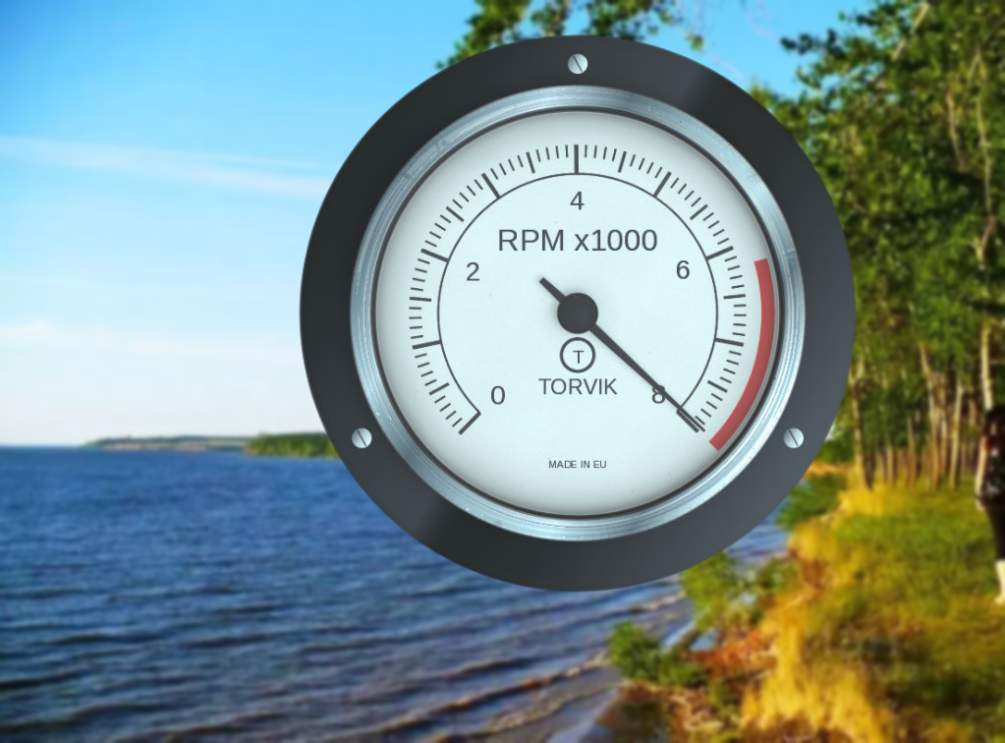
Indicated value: 7950 rpm
